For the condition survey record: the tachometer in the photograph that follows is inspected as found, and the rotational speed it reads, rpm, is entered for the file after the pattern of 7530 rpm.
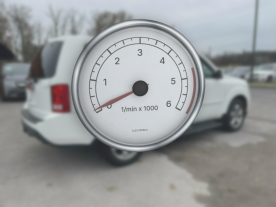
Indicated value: 125 rpm
